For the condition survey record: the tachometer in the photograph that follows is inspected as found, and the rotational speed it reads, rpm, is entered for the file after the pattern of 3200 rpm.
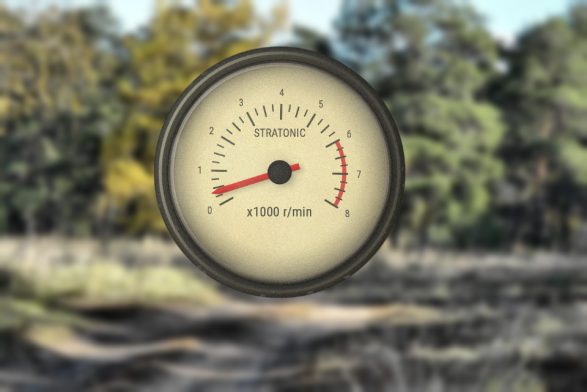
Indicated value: 375 rpm
